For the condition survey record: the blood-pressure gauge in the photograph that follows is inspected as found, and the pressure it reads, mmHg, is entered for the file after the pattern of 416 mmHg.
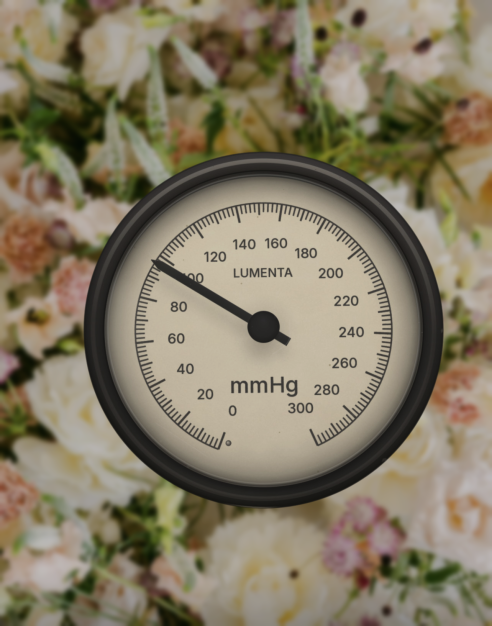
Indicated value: 96 mmHg
